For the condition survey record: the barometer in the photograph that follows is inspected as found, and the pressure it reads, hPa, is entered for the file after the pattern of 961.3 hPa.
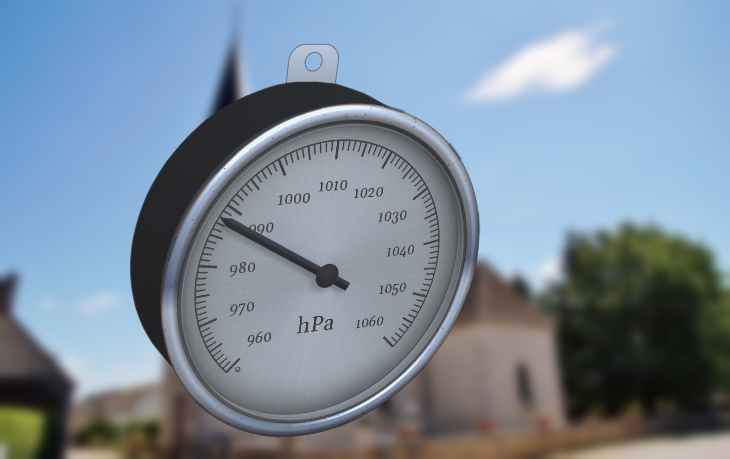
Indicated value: 988 hPa
